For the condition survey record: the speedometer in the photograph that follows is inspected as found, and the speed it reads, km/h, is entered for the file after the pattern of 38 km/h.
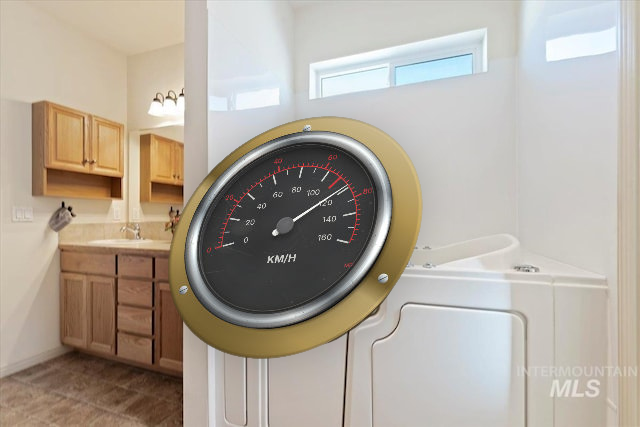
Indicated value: 120 km/h
